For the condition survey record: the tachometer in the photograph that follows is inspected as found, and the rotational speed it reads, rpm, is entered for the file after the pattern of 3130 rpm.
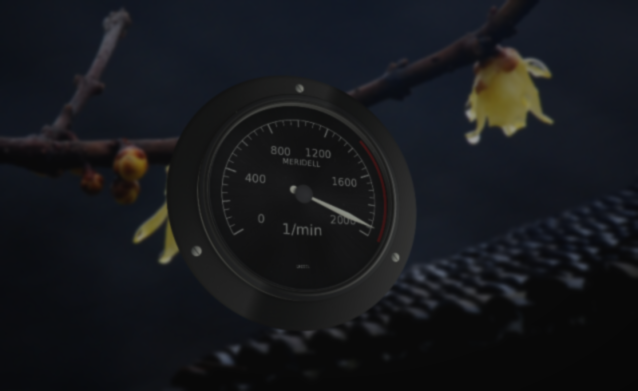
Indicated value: 1950 rpm
